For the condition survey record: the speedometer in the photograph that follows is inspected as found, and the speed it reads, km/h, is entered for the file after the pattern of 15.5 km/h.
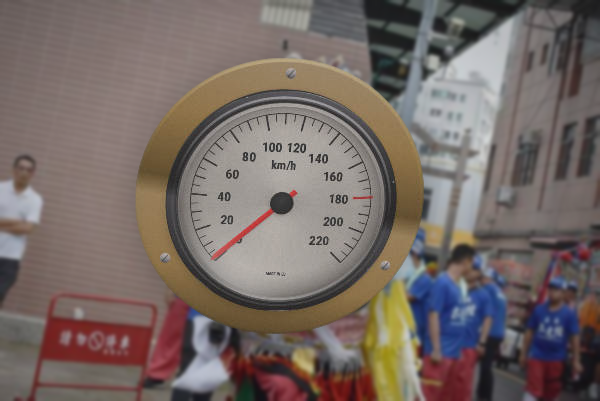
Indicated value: 2.5 km/h
